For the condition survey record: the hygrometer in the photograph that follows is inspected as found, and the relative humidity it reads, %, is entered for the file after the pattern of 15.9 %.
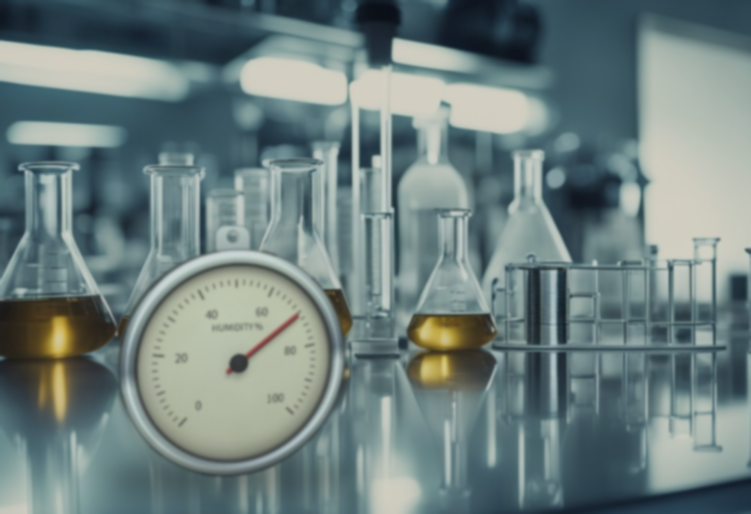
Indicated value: 70 %
